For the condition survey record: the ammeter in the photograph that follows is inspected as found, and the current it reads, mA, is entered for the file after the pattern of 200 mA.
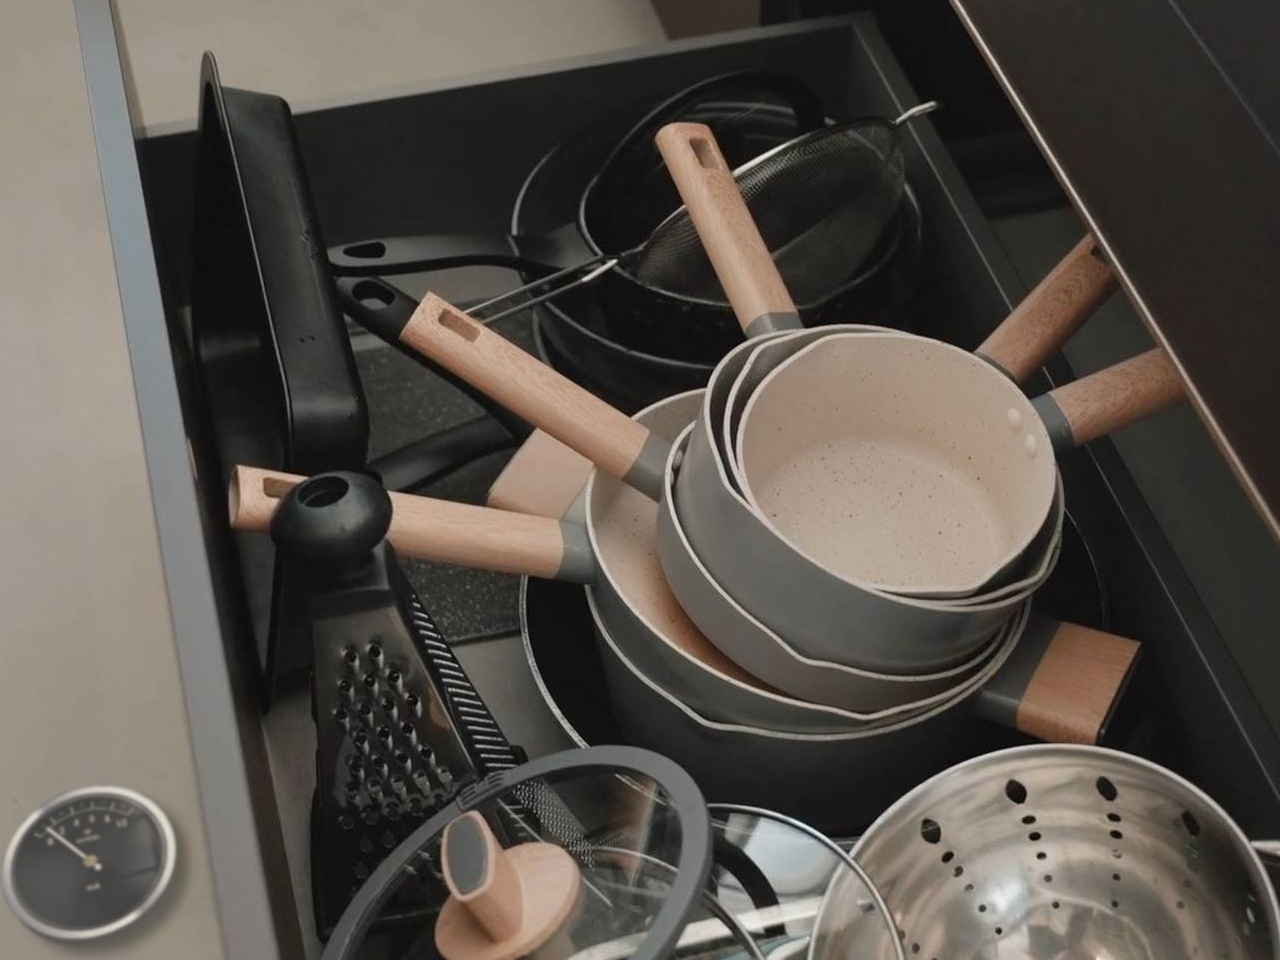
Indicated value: 1 mA
